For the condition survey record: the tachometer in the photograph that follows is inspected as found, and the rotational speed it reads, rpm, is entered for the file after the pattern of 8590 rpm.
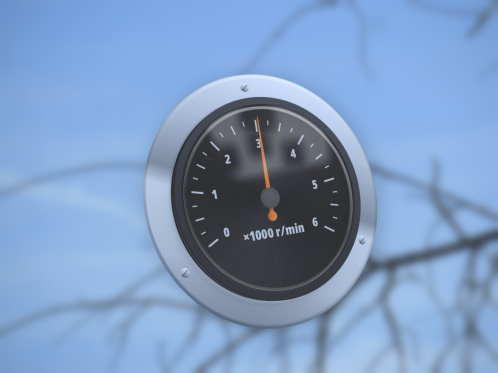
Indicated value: 3000 rpm
